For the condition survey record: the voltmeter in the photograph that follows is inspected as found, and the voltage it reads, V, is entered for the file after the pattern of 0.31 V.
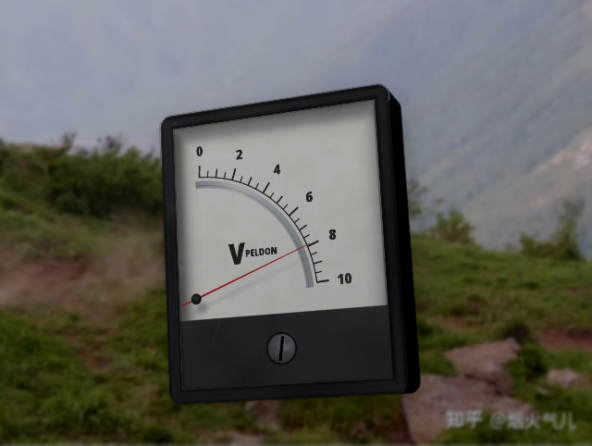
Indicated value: 8 V
